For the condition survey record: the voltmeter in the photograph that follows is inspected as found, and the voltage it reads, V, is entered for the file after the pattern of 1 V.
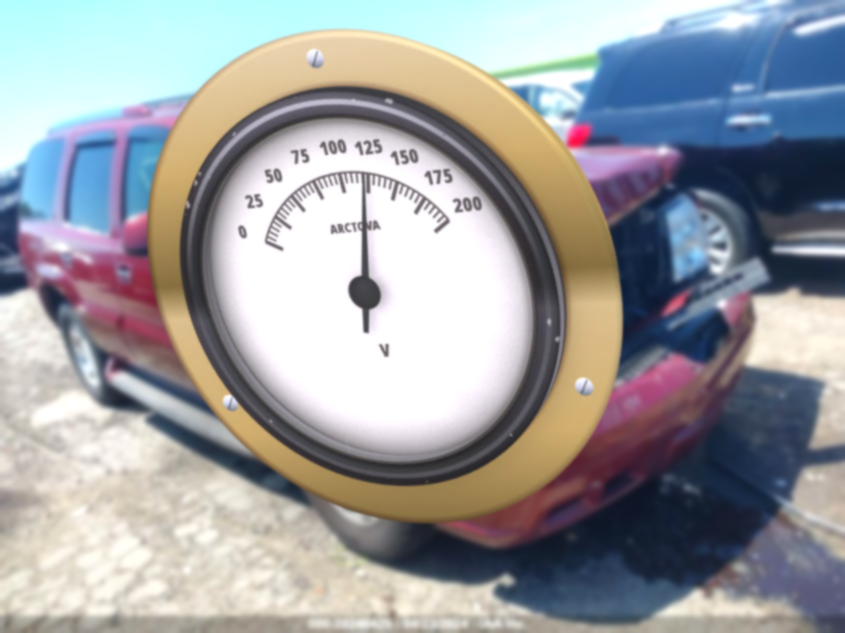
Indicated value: 125 V
